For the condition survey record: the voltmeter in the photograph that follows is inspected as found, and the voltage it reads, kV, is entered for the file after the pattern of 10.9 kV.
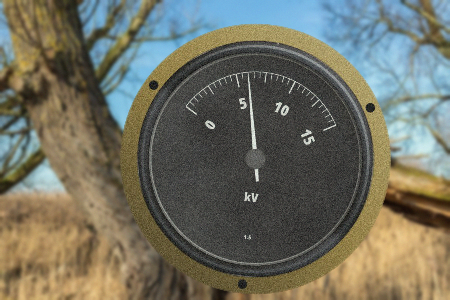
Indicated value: 6 kV
